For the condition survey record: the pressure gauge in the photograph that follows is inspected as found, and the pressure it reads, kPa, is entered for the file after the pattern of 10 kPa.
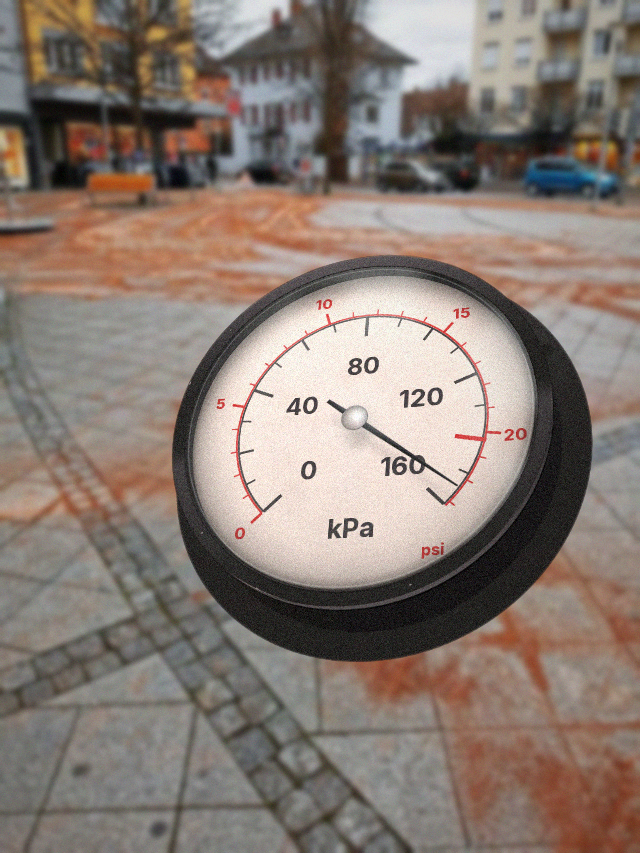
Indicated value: 155 kPa
